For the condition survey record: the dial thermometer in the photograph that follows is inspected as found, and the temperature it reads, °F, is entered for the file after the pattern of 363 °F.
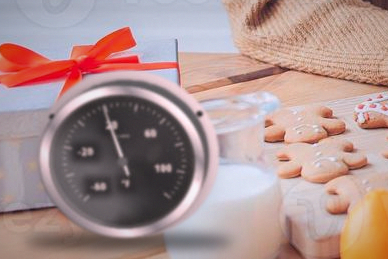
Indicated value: 20 °F
